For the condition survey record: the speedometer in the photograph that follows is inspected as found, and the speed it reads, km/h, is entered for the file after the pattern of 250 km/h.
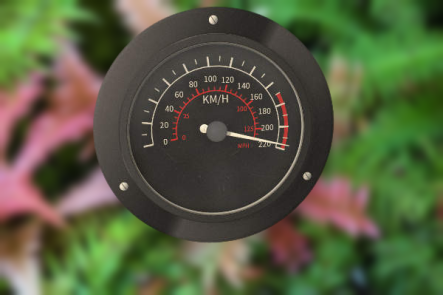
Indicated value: 215 km/h
